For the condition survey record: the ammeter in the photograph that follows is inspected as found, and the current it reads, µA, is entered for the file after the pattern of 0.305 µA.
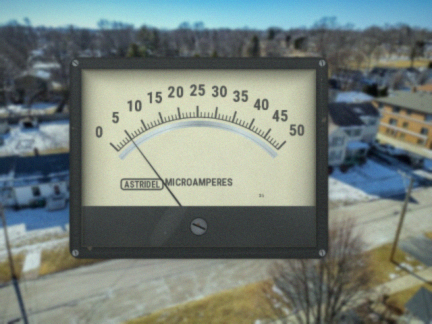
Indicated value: 5 µA
